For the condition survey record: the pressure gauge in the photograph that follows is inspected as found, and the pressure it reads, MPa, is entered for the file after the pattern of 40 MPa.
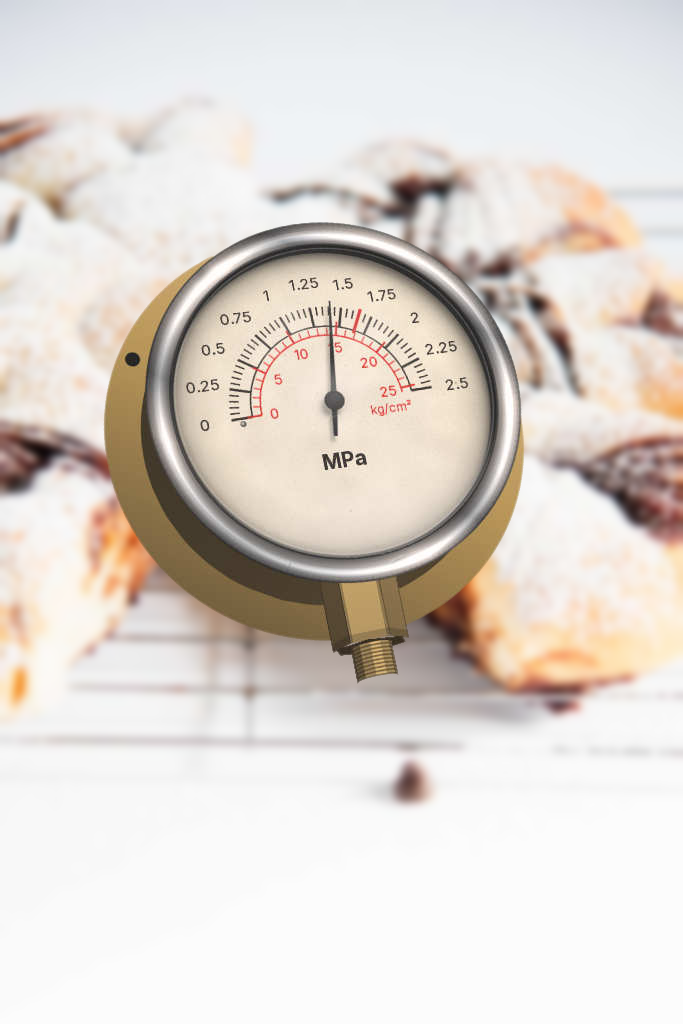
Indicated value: 1.4 MPa
